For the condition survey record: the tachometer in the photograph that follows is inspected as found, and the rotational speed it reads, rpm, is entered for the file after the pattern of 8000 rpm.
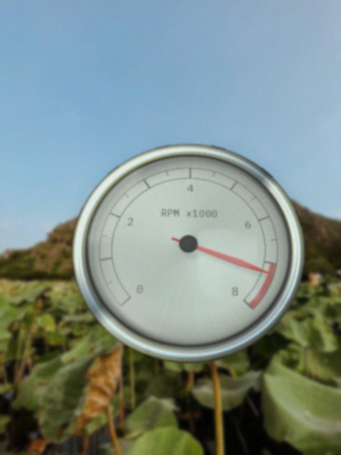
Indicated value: 7250 rpm
